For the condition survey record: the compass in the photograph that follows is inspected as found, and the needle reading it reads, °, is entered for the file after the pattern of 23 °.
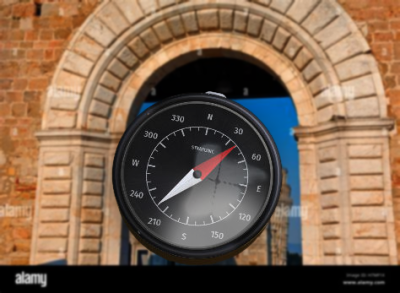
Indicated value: 40 °
